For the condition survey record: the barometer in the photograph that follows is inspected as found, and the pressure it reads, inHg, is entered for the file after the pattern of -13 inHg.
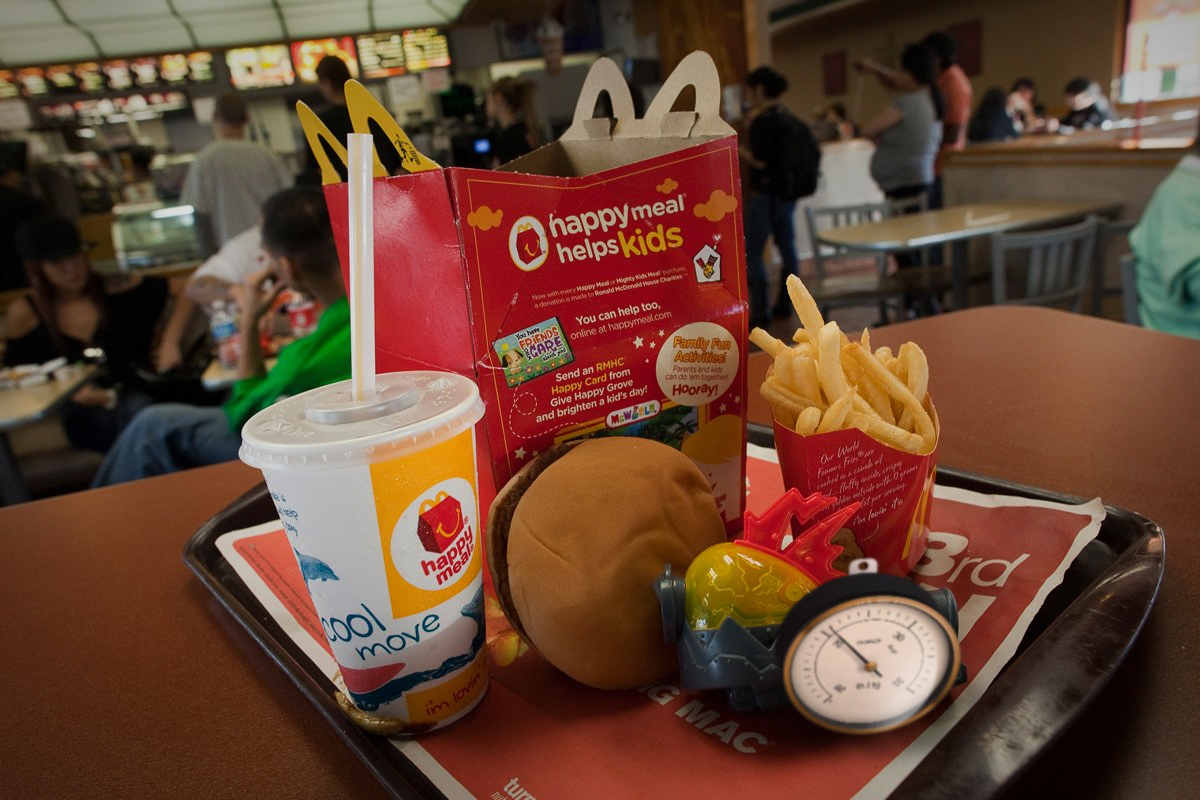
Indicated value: 29.1 inHg
